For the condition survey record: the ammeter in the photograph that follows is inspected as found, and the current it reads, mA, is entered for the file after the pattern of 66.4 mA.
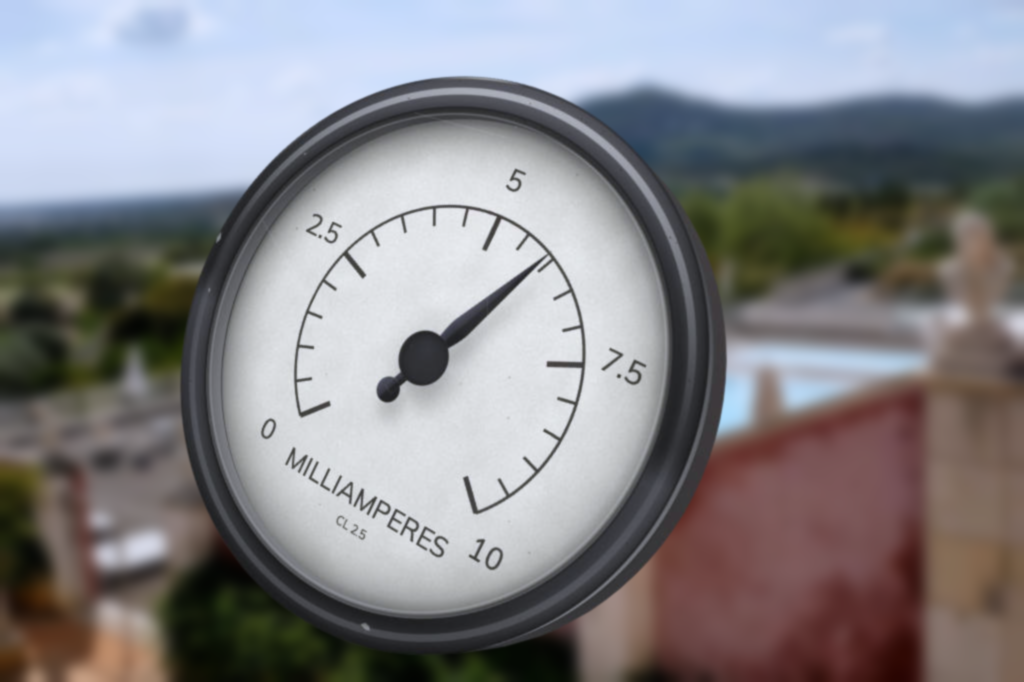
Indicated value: 6 mA
